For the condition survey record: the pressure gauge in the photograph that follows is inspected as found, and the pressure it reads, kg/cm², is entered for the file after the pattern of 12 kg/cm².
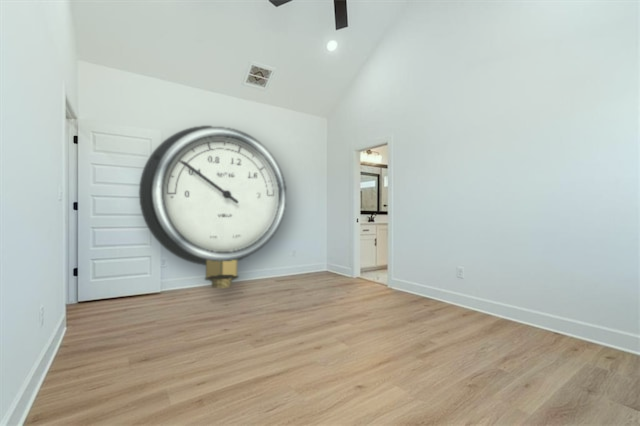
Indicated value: 0.4 kg/cm²
